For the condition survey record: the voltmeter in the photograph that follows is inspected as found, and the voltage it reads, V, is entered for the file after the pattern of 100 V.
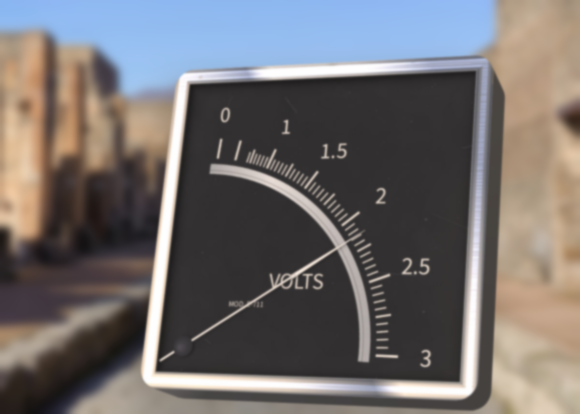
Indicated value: 2.15 V
